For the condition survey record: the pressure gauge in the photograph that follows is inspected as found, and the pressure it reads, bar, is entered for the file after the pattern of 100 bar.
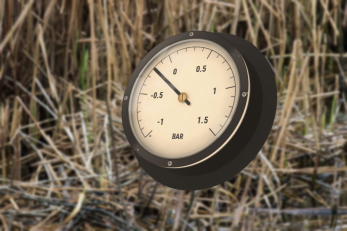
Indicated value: -0.2 bar
